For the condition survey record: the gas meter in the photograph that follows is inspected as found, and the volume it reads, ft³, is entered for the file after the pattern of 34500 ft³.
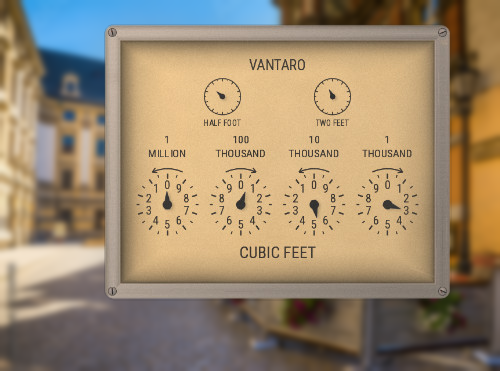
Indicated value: 5300 ft³
